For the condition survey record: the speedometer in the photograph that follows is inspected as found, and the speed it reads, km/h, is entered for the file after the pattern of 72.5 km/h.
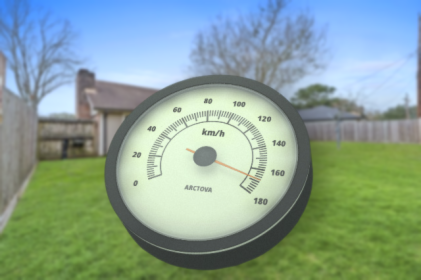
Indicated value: 170 km/h
